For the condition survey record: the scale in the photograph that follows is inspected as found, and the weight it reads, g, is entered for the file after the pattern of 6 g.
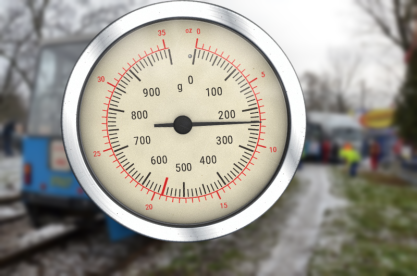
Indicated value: 230 g
